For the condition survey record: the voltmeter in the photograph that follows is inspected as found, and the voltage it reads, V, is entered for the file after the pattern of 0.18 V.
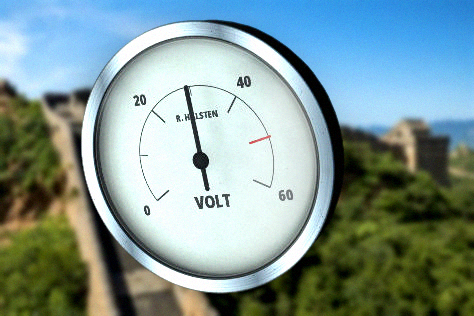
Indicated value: 30 V
